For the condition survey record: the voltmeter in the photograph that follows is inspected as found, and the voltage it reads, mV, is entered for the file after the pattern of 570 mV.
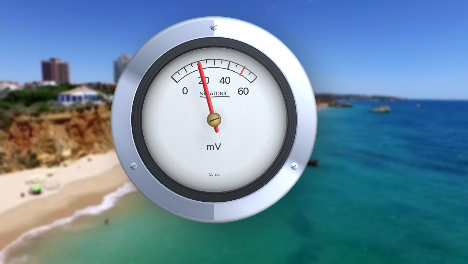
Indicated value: 20 mV
